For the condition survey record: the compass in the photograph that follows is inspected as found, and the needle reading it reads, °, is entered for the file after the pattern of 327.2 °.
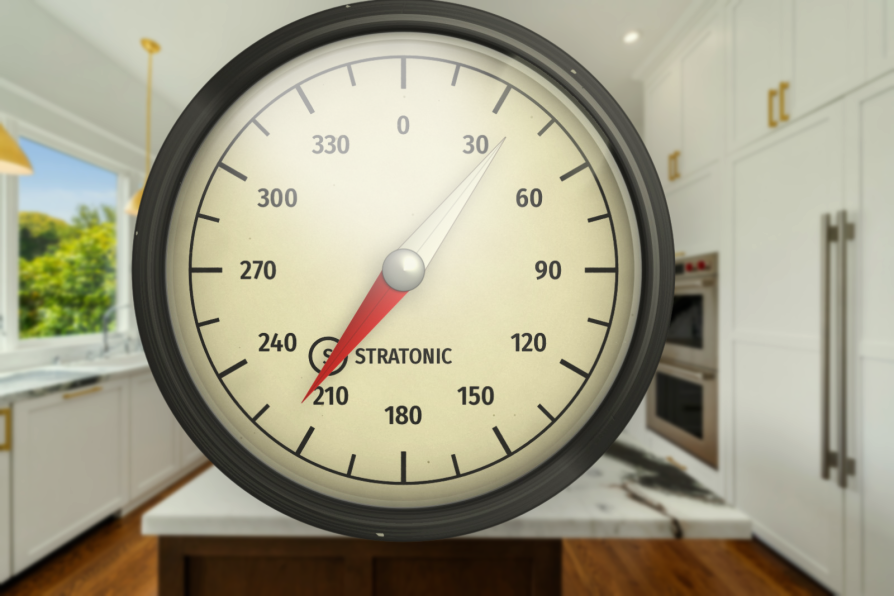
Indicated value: 217.5 °
